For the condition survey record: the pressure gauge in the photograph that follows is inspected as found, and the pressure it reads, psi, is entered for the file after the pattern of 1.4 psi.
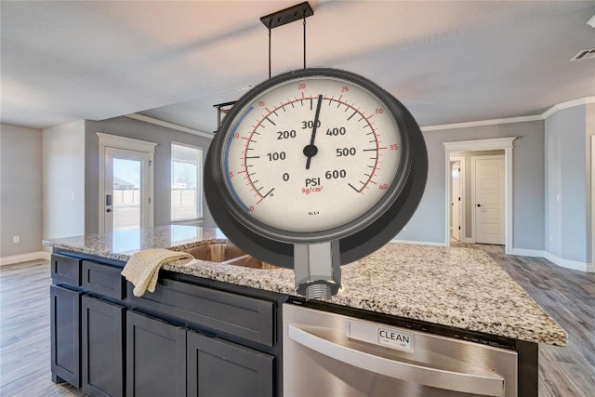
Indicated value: 320 psi
